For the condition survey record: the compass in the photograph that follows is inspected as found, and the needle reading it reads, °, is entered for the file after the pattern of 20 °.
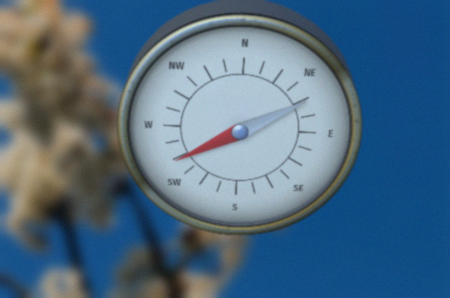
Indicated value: 240 °
